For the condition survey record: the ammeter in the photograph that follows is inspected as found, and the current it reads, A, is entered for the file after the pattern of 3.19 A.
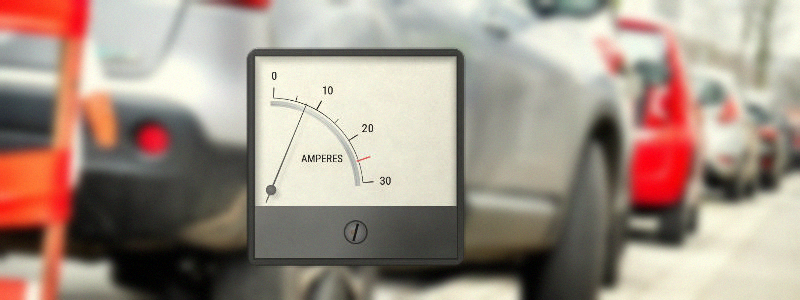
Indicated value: 7.5 A
